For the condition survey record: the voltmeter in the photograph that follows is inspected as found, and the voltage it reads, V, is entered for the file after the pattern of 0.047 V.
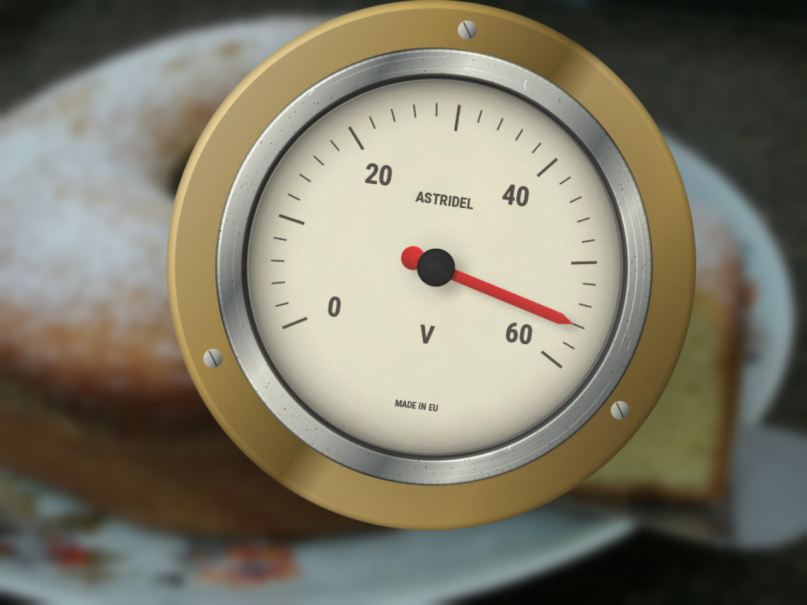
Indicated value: 56 V
